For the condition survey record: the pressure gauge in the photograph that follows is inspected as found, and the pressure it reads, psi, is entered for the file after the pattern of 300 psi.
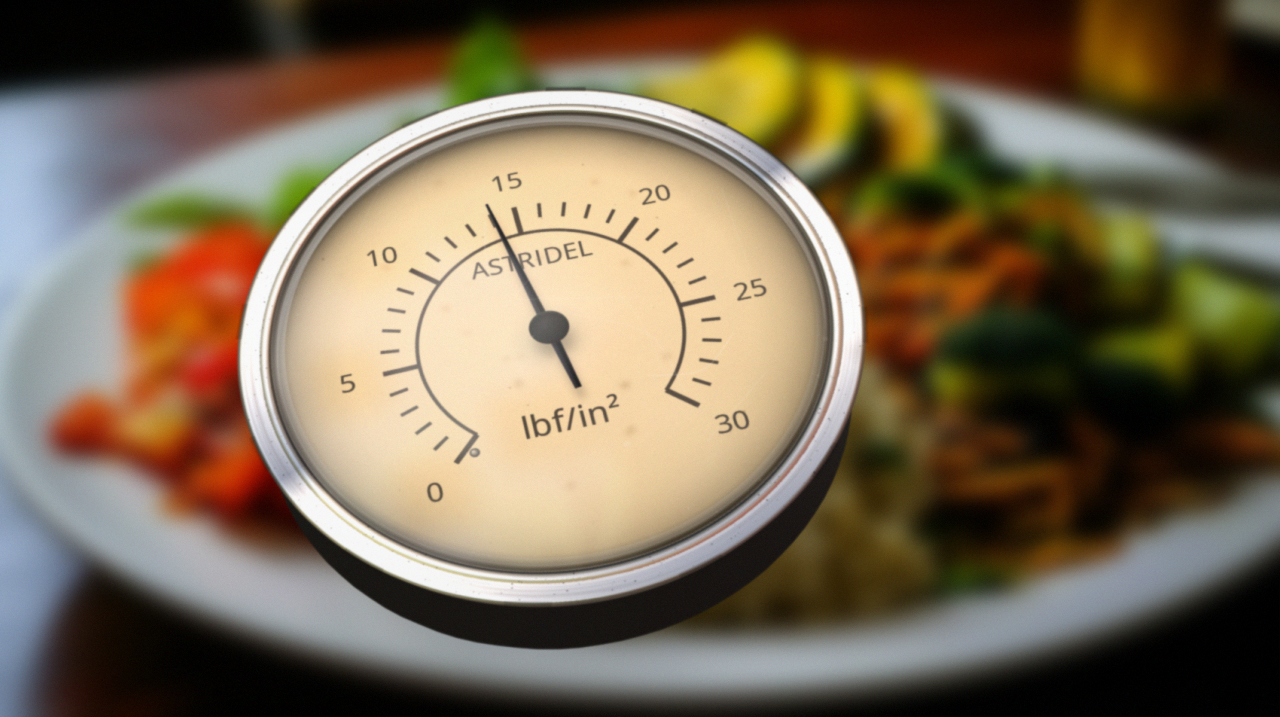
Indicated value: 14 psi
